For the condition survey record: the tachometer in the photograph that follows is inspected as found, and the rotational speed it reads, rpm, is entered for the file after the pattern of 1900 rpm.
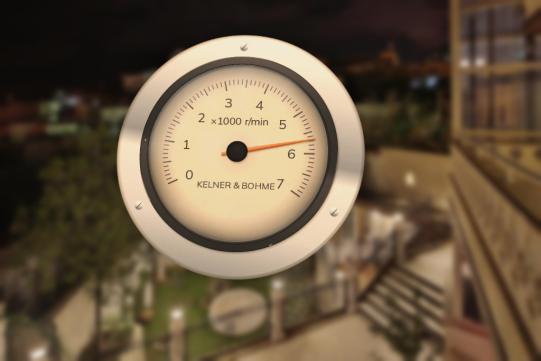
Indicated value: 5700 rpm
